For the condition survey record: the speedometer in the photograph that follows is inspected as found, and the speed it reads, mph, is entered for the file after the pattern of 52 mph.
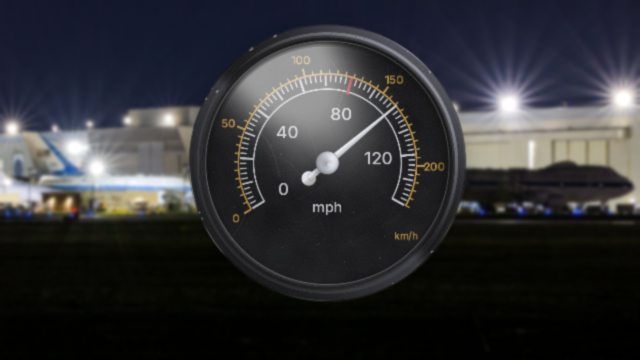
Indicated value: 100 mph
